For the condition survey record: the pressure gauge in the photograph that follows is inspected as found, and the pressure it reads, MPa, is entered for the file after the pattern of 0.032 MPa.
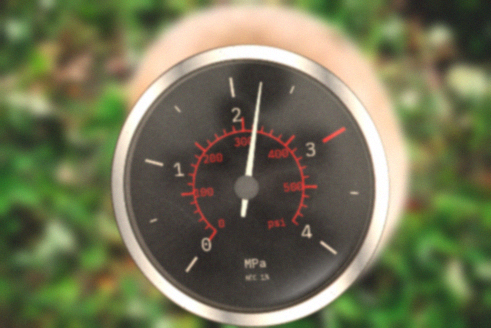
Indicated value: 2.25 MPa
